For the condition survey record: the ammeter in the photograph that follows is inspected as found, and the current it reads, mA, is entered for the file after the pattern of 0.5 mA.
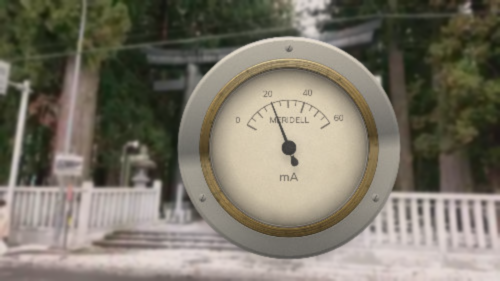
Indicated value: 20 mA
